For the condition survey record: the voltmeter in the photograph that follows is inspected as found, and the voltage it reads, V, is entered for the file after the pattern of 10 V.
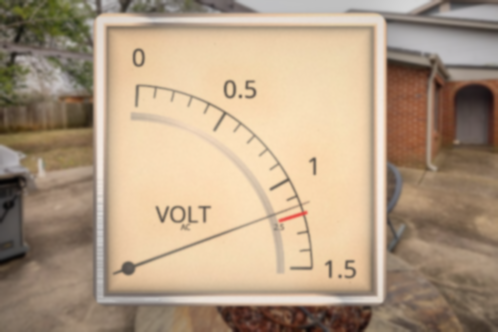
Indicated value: 1.15 V
